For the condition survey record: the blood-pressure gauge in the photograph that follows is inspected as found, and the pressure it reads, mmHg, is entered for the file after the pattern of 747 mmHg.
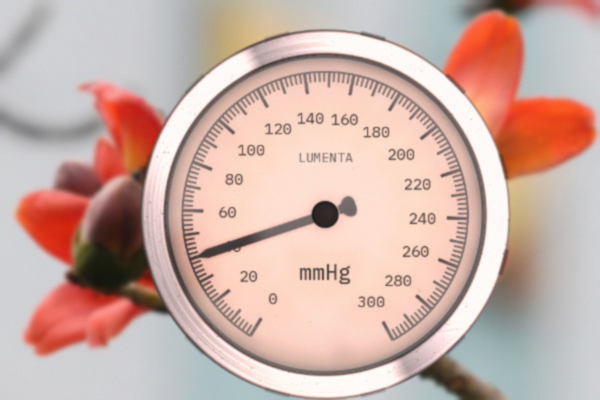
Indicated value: 40 mmHg
